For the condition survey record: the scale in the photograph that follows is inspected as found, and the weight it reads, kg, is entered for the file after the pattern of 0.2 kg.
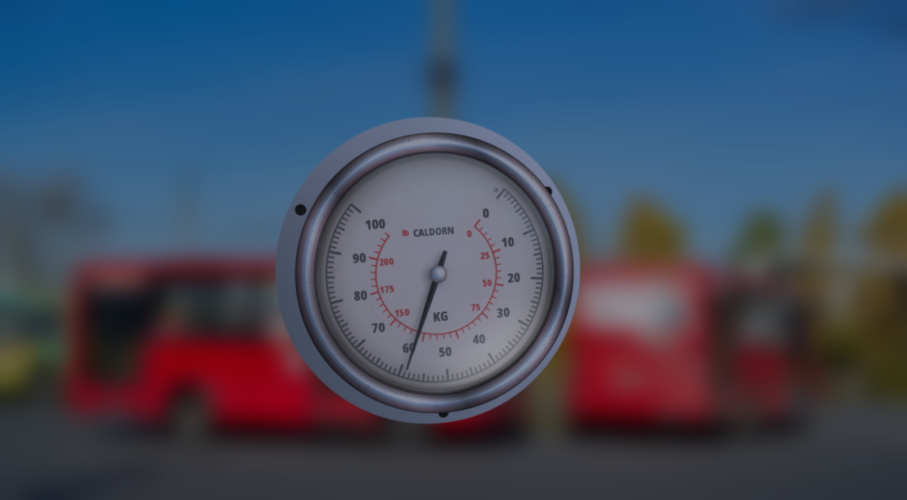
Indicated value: 59 kg
